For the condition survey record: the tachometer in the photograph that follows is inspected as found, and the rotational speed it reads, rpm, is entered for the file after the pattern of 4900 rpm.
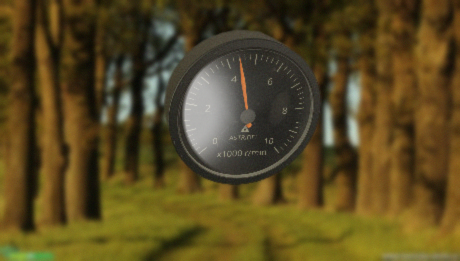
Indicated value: 4400 rpm
